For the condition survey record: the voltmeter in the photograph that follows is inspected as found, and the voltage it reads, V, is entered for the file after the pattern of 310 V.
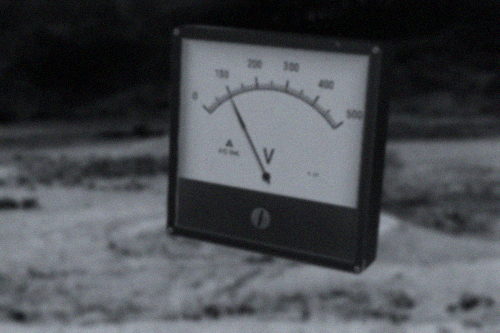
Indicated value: 100 V
